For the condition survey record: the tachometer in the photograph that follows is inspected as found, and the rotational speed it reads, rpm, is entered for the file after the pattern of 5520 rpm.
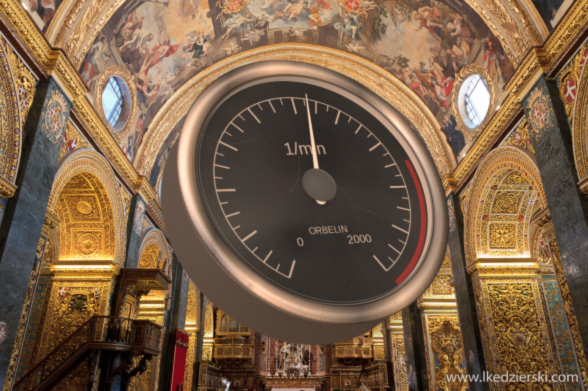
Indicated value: 1050 rpm
